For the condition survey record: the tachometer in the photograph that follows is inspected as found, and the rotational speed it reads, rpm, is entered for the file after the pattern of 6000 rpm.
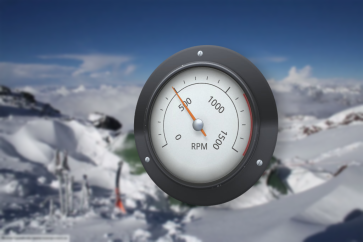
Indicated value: 500 rpm
